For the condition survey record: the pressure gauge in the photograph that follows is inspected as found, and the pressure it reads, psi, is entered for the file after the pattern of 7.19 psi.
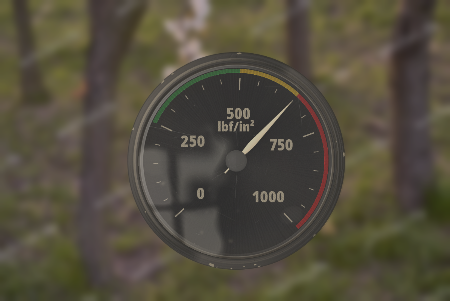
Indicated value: 650 psi
